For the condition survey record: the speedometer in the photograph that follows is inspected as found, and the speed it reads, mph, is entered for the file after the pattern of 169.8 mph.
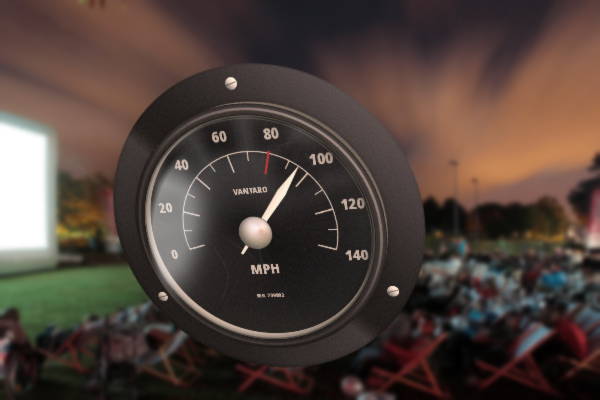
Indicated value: 95 mph
